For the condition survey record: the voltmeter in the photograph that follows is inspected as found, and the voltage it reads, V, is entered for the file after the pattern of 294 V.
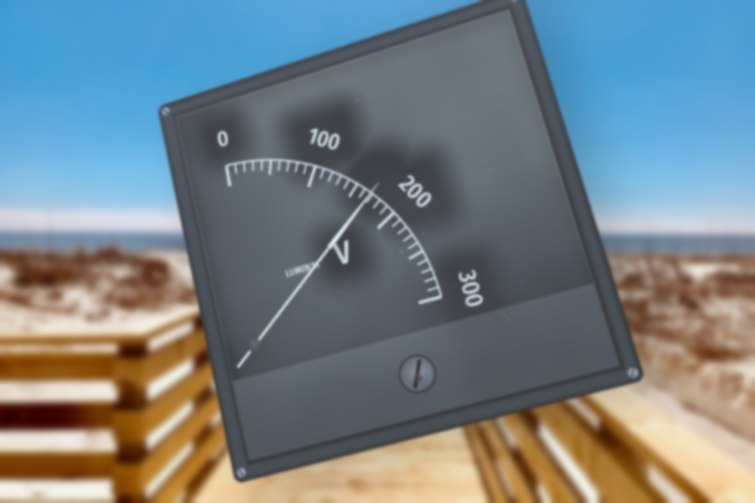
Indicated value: 170 V
